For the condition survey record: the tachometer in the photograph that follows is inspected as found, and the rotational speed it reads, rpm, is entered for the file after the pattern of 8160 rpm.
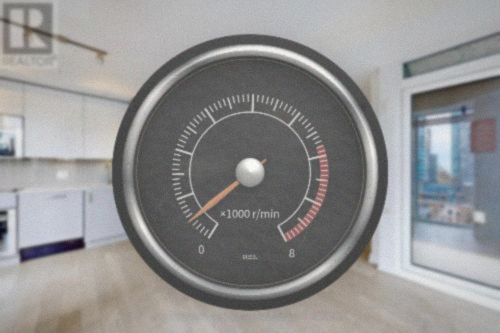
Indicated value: 500 rpm
